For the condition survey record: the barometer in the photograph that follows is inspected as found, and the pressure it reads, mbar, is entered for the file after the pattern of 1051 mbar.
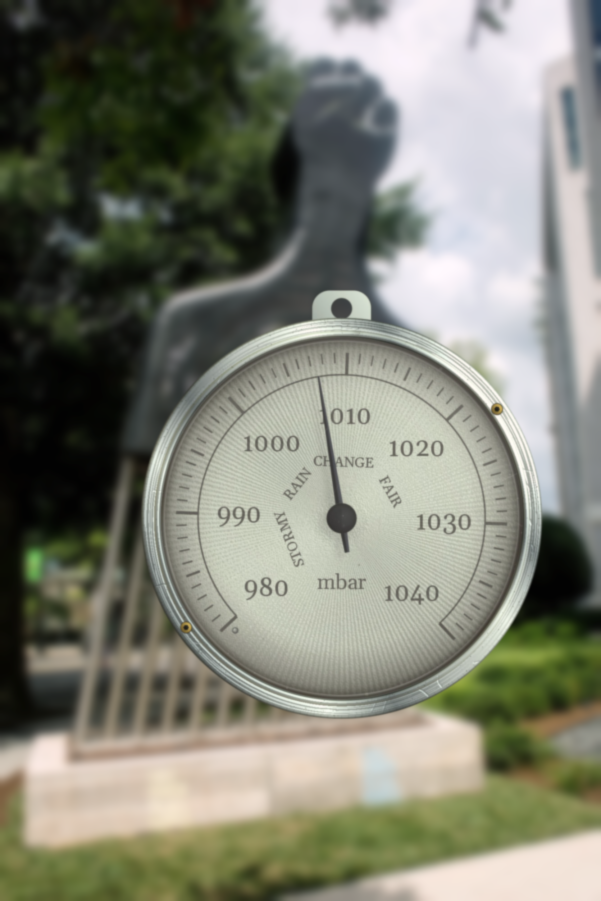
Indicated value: 1007.5 mbar
